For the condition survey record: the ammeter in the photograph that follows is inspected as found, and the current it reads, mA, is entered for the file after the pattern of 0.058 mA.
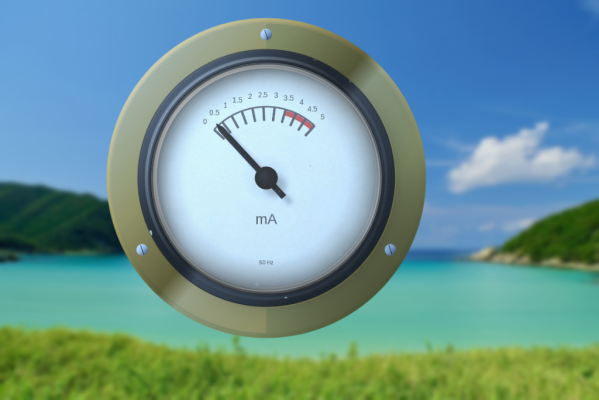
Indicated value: 0.25 mA
